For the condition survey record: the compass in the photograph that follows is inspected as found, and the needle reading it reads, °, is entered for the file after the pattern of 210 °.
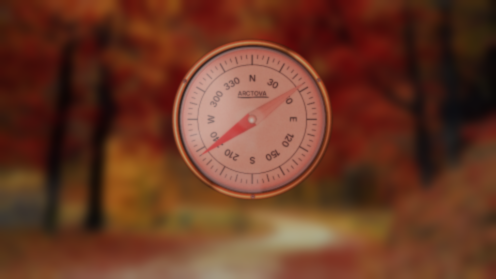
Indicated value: 235 °
